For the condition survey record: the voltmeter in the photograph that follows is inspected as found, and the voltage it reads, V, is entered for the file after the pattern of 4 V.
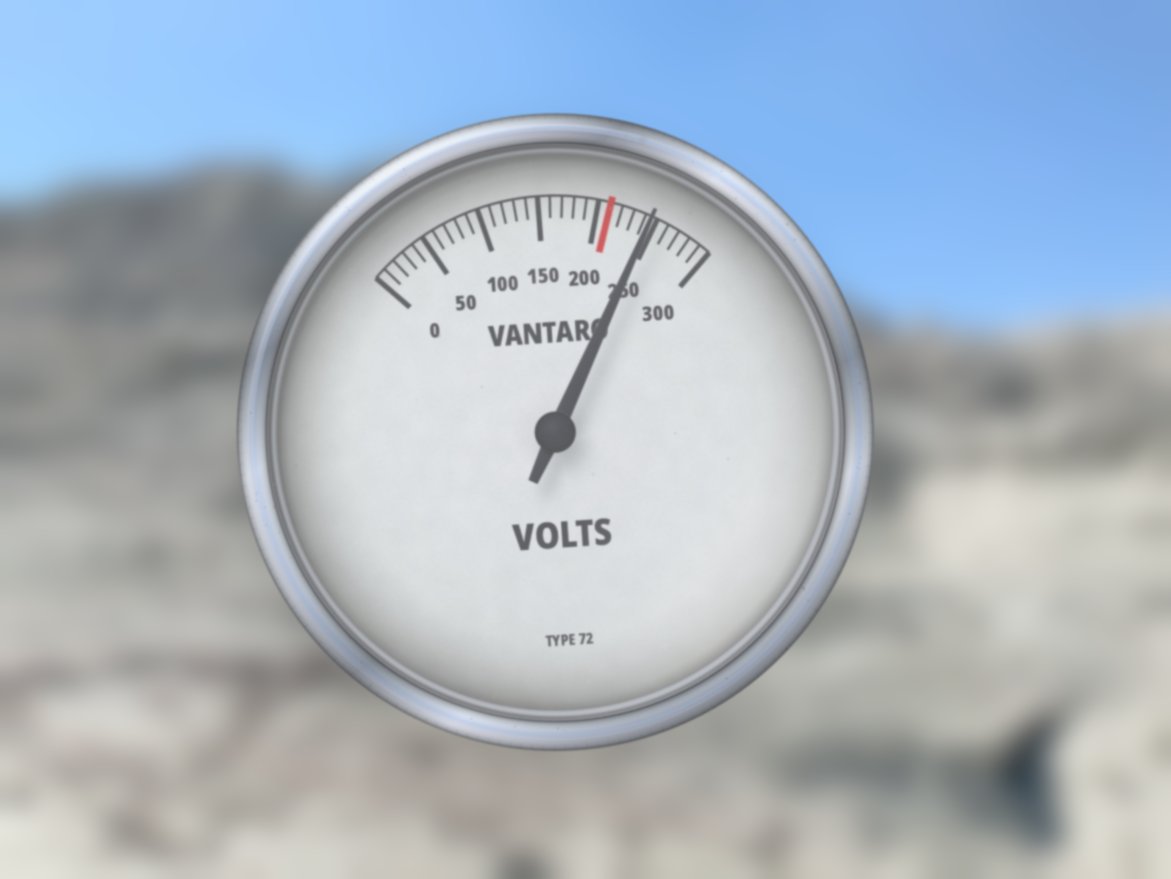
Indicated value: 245 V
